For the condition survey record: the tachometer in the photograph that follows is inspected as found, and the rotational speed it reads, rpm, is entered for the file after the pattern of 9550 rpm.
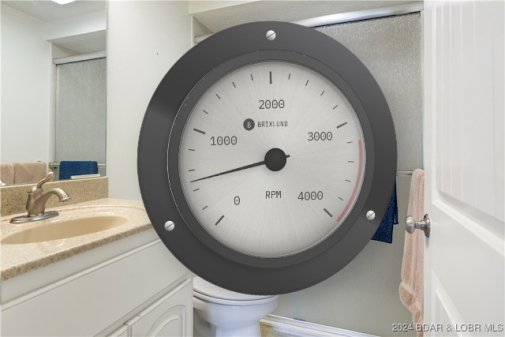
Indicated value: 500 rpm
